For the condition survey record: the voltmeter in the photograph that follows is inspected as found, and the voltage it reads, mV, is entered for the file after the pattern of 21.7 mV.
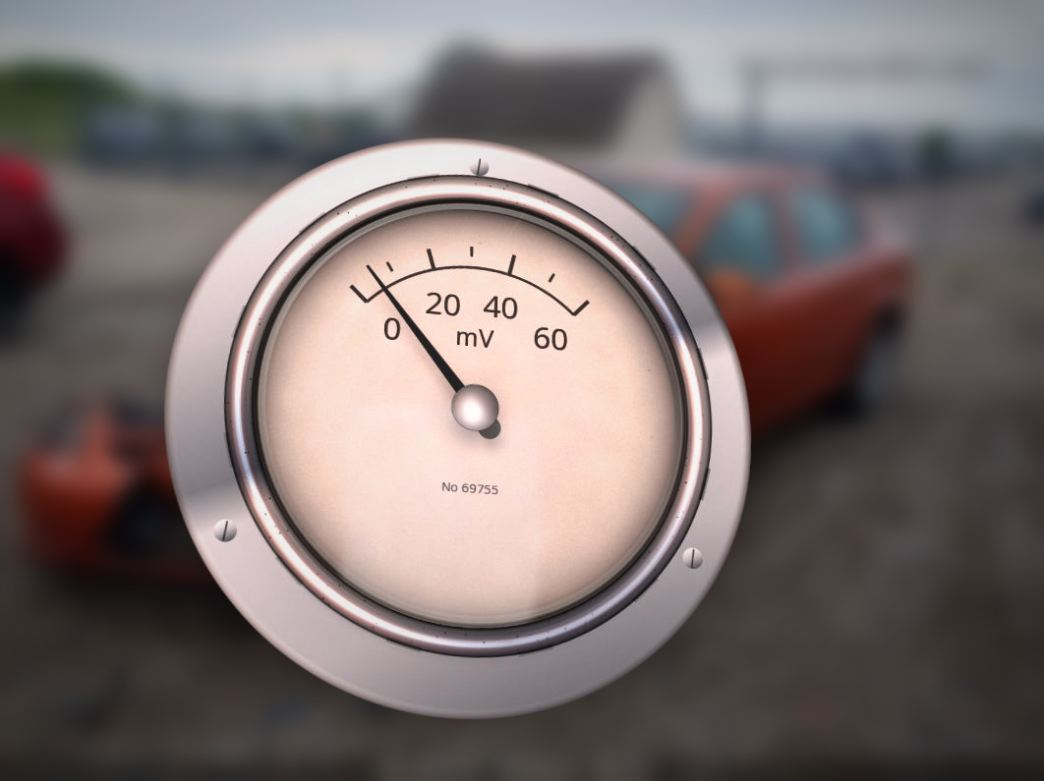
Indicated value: 5 mV
